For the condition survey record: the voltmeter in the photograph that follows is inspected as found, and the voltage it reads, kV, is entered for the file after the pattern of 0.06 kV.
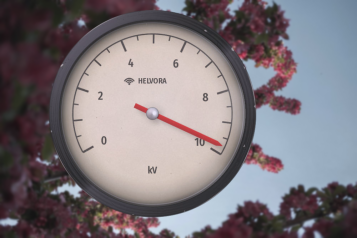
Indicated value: 9.75 kV
